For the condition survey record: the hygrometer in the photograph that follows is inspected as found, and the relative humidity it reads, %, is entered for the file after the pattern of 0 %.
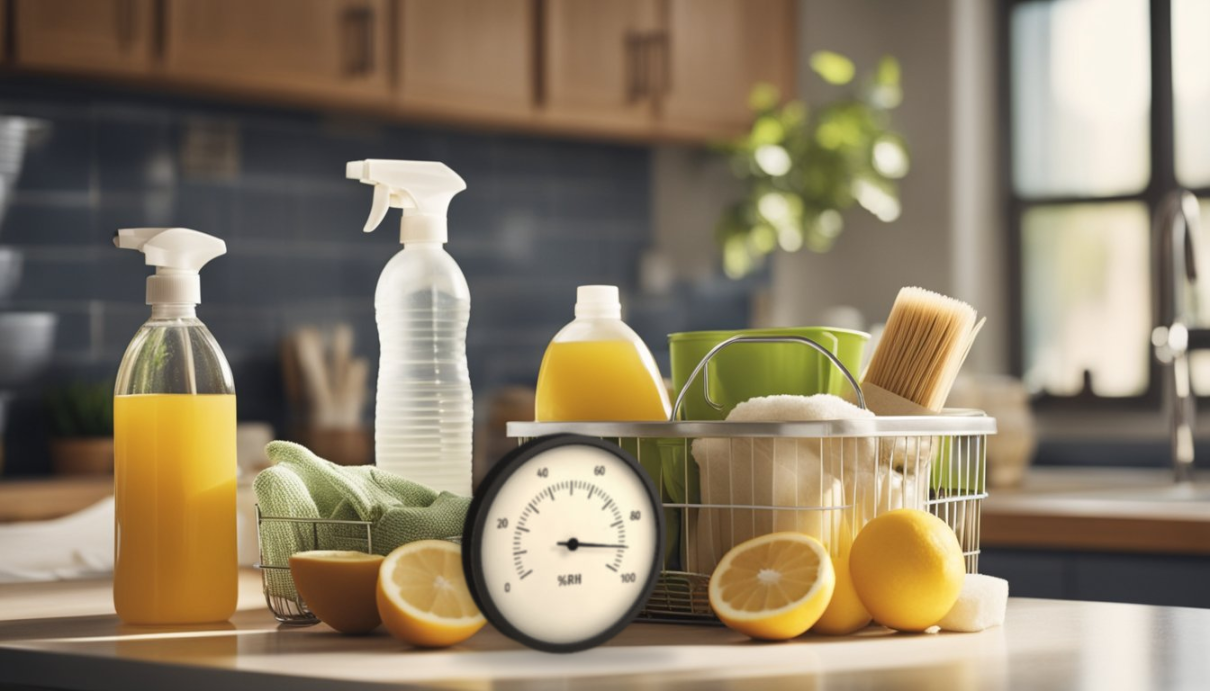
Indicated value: 90 %
